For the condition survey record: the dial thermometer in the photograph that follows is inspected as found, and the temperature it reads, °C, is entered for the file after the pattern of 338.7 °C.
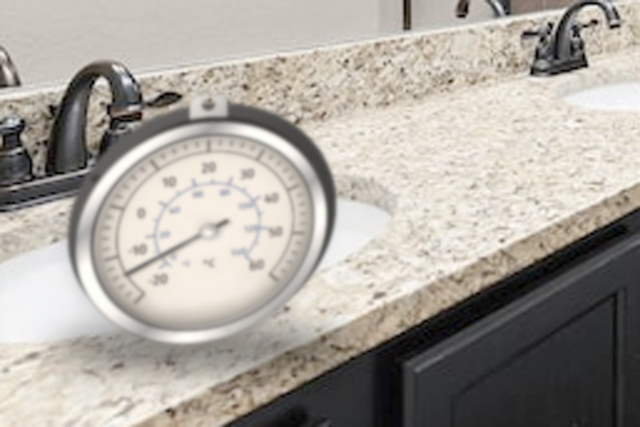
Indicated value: -14 °C
